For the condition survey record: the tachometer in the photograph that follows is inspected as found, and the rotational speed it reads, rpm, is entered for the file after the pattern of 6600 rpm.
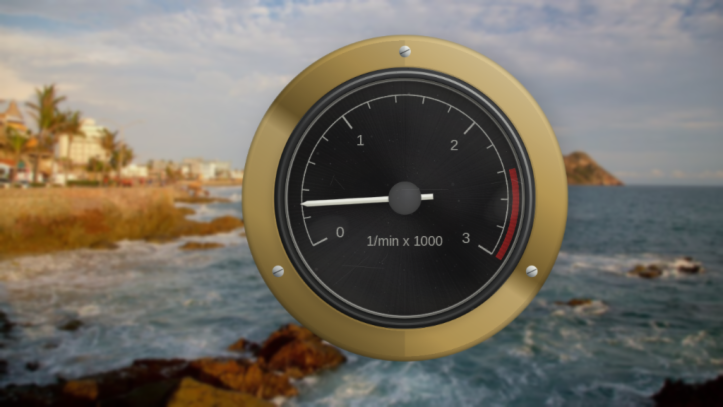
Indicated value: 300 rpm
